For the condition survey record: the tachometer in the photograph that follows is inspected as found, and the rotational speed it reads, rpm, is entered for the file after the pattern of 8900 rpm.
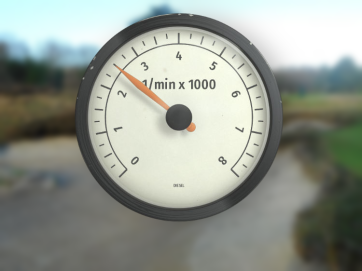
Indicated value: 2500 rpm
